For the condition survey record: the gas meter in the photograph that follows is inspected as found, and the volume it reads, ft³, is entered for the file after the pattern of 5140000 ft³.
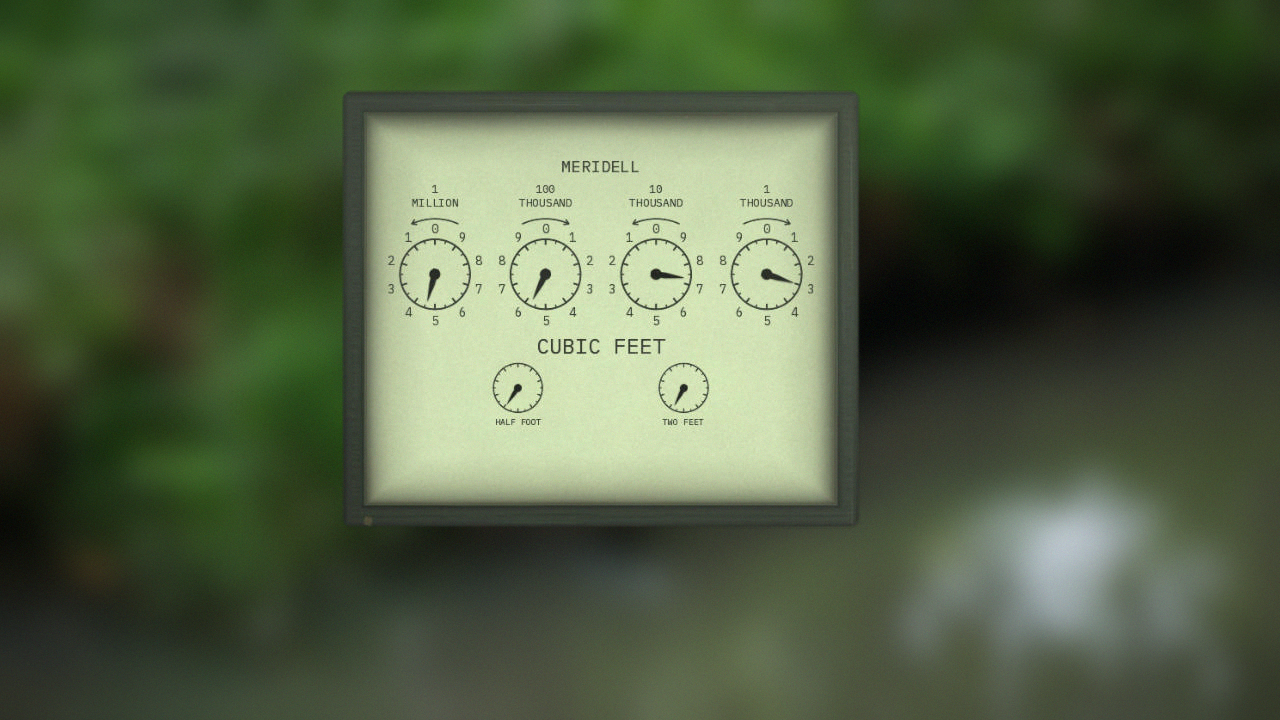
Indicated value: 457300 ft³
